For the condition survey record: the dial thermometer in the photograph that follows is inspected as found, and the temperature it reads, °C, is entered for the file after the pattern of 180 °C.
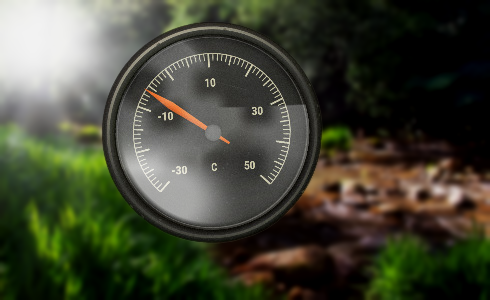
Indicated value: -6 °C
